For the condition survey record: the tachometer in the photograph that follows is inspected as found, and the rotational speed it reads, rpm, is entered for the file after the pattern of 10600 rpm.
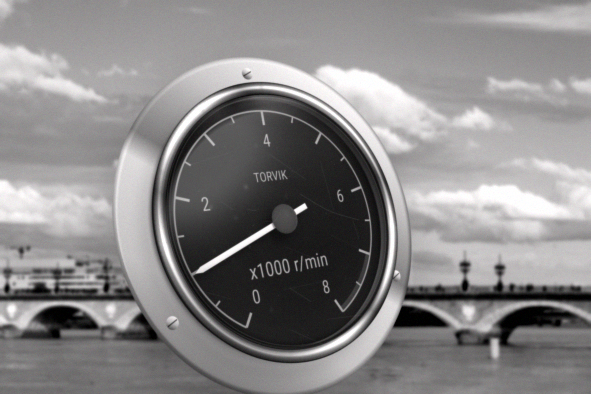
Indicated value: 1000 rpm
